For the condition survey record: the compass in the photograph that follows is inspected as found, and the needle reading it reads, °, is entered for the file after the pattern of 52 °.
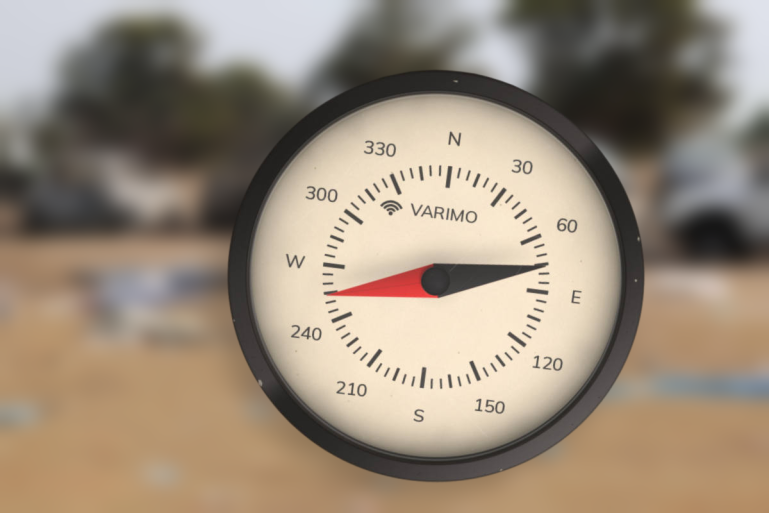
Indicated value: 255 °
